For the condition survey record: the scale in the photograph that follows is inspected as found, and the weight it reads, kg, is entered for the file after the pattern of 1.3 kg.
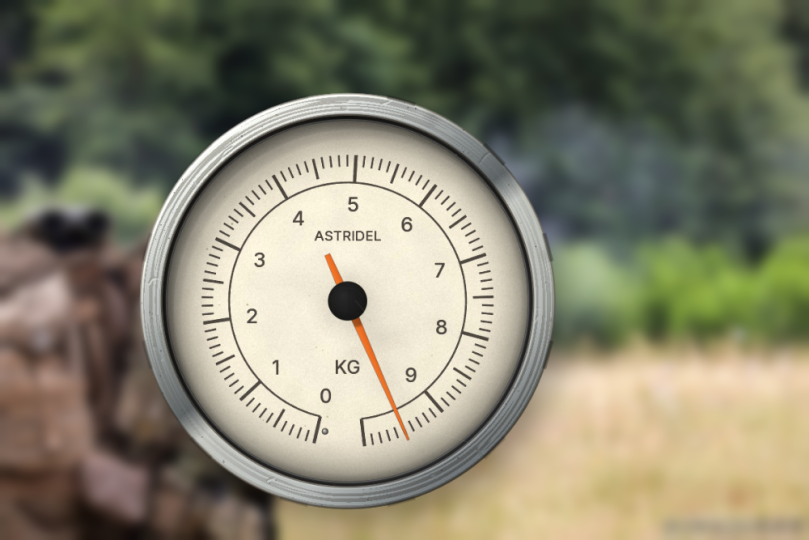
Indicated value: 9.5 kg
